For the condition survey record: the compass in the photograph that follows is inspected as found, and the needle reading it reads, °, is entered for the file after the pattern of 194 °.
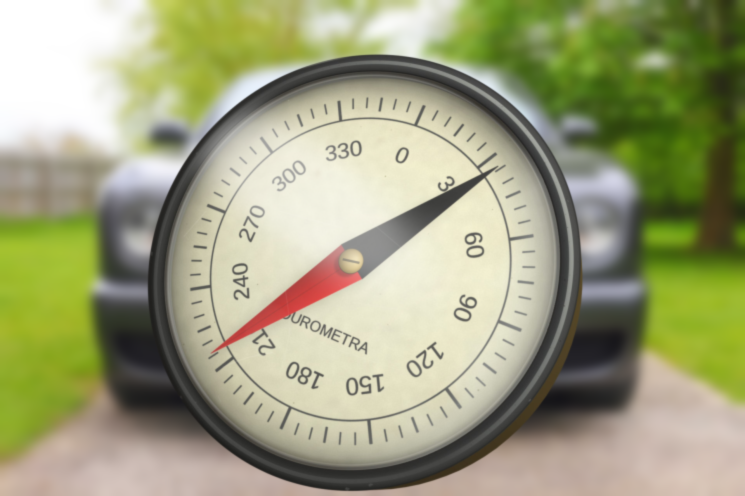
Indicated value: 215 °
